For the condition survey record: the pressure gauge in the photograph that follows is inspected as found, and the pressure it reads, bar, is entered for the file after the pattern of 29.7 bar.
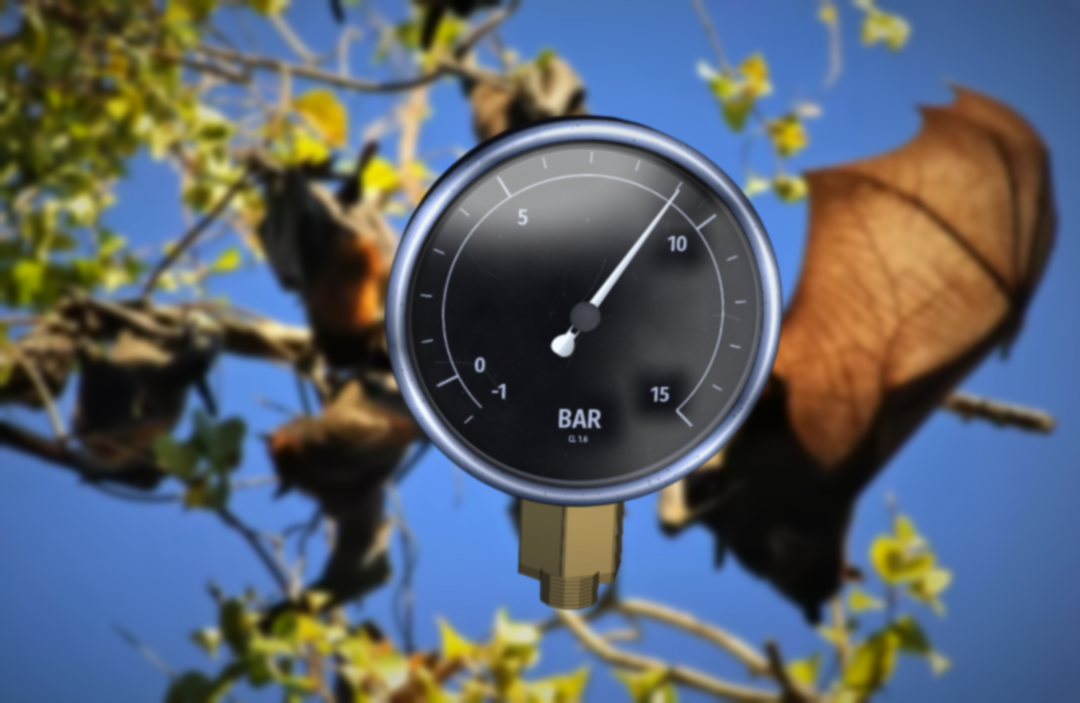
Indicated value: 9 bar
